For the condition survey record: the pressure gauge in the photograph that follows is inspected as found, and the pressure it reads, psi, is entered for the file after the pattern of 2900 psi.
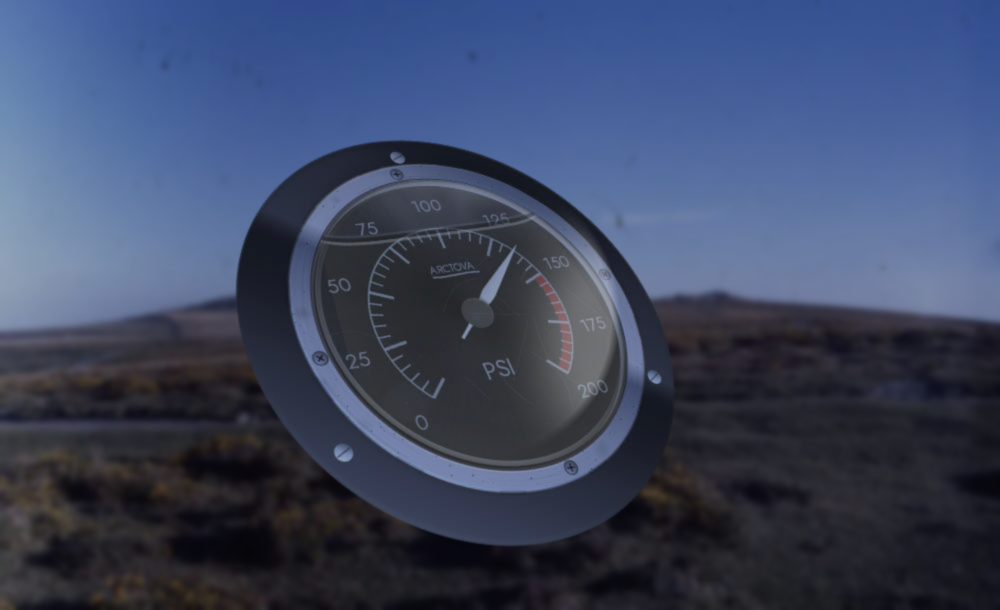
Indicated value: 135 psi
